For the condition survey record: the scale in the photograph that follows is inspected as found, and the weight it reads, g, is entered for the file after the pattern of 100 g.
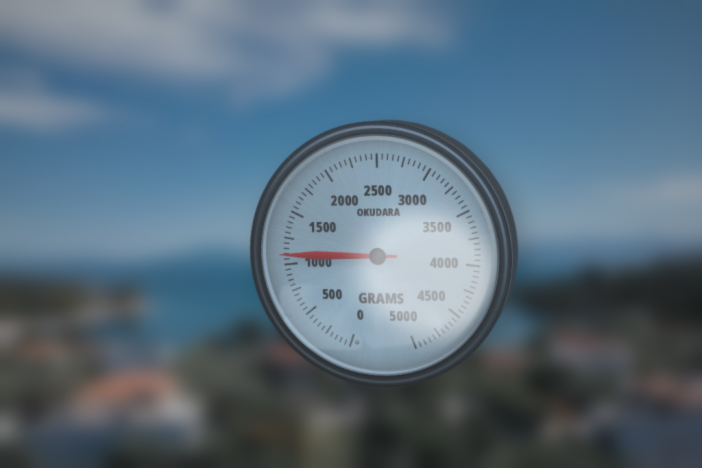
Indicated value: 1100 g
